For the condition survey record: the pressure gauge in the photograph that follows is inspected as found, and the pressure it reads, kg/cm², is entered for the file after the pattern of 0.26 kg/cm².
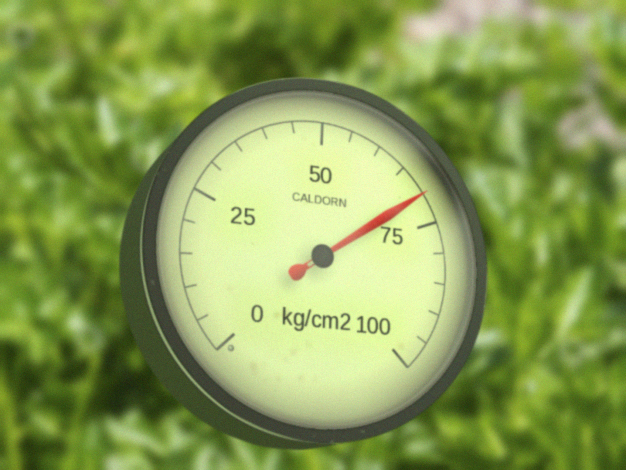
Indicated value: 70 kg/cm²
